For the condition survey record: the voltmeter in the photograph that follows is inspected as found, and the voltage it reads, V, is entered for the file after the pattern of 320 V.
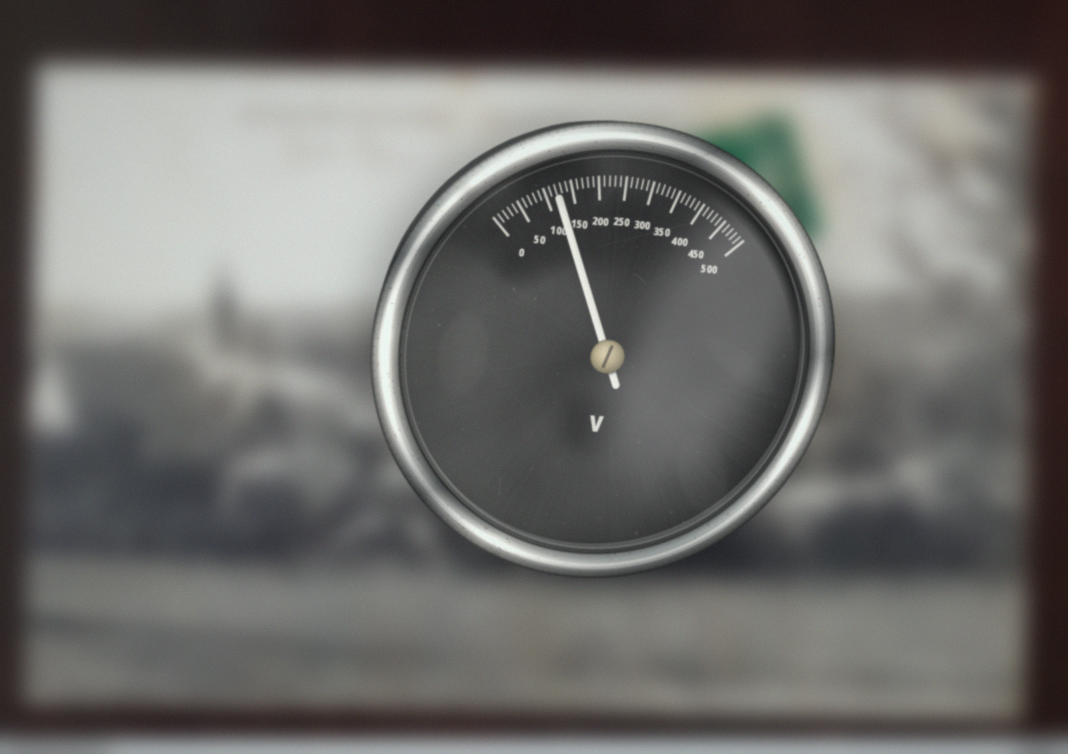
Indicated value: 120 V
